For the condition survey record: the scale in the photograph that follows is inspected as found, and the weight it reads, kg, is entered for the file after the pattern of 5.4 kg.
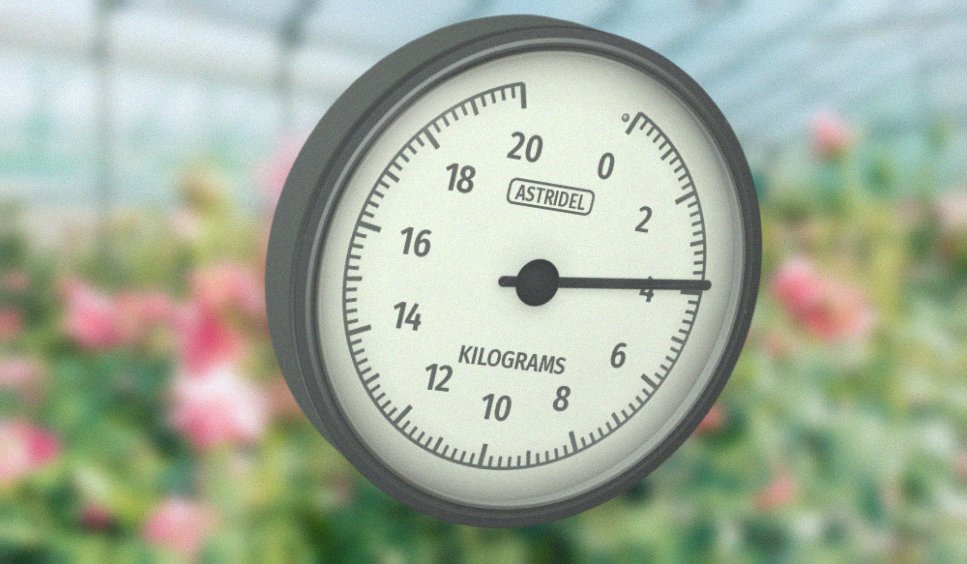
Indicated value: 3.8 kg
